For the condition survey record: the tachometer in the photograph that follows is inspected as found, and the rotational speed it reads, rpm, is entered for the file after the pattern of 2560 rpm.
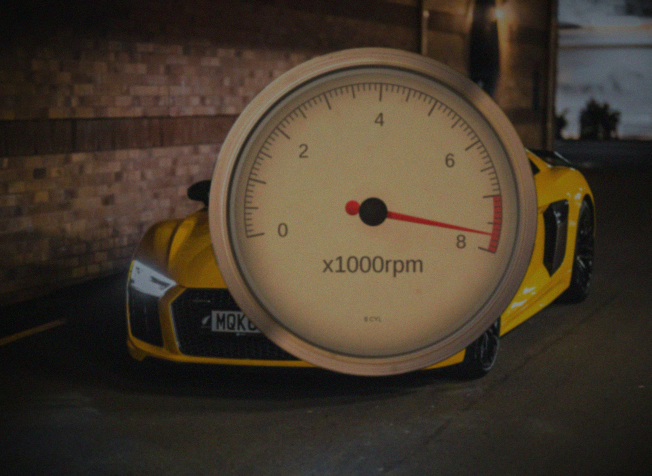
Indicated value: 7700 rpm
